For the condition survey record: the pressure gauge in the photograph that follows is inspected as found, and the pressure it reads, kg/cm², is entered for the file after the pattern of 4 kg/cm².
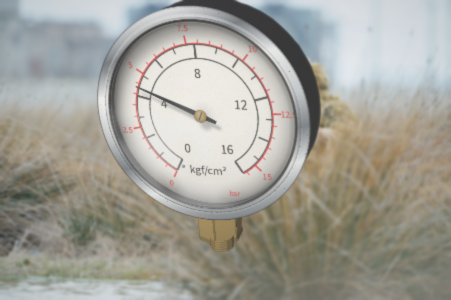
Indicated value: 4.5 kg/cm²
